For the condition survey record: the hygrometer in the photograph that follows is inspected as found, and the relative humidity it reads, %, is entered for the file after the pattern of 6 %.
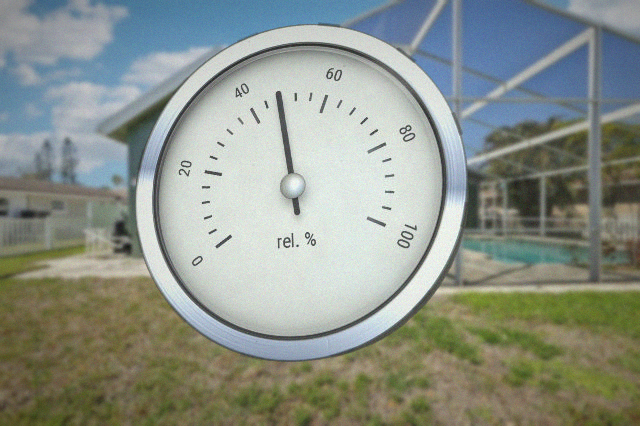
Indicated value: 48 %
